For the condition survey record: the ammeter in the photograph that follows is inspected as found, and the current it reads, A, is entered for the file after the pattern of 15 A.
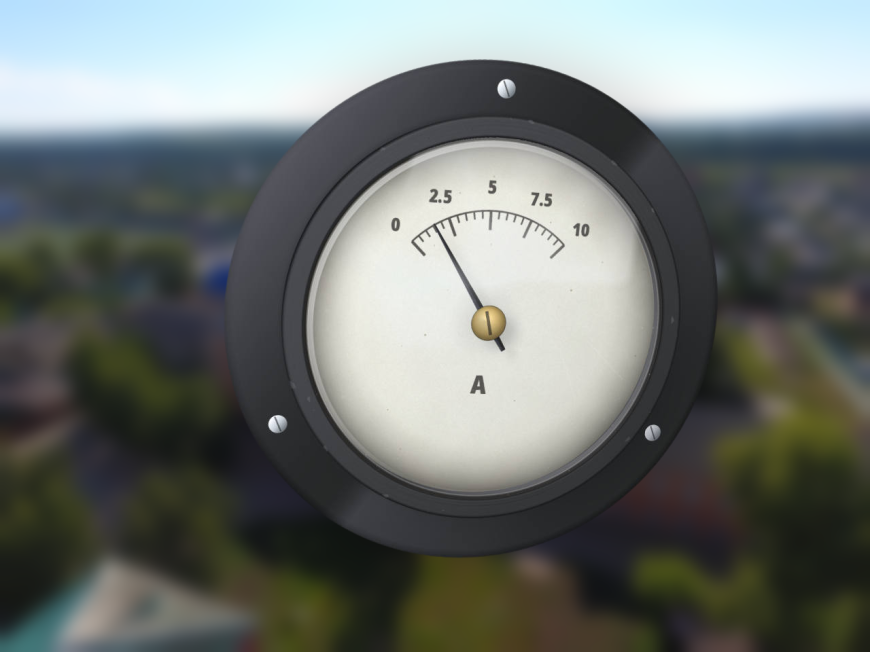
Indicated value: 1.5 A
